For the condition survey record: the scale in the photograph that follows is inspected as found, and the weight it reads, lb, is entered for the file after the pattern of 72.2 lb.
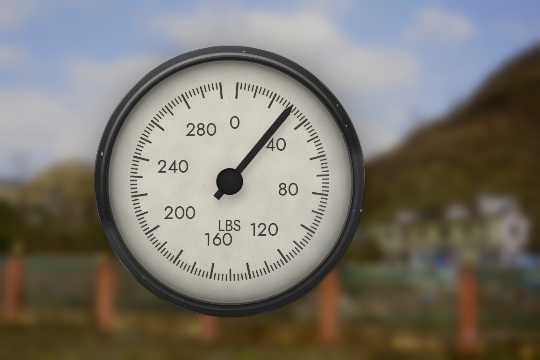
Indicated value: 30 lb
